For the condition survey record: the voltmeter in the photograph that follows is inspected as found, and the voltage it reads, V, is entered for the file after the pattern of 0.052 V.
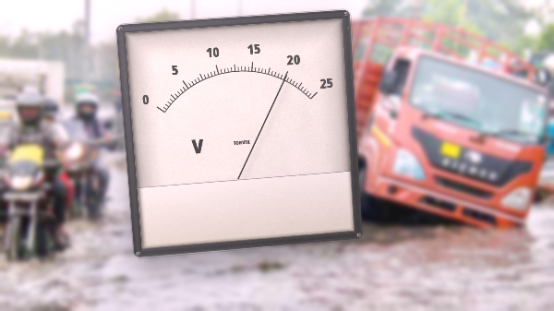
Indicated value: 20 V
